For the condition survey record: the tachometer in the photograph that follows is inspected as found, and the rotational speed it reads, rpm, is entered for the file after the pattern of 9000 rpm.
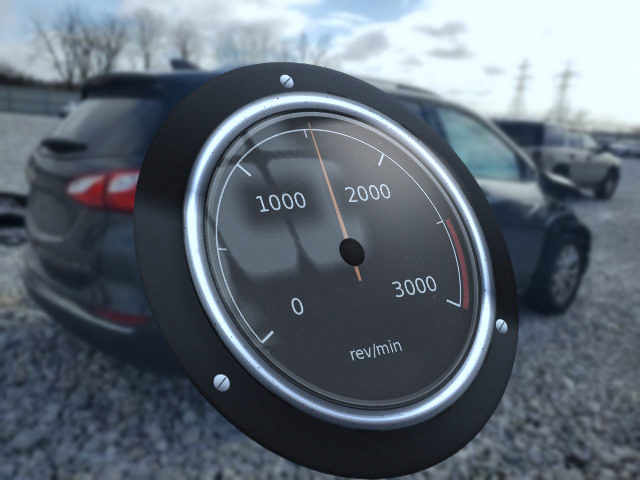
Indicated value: 1500 rpm
